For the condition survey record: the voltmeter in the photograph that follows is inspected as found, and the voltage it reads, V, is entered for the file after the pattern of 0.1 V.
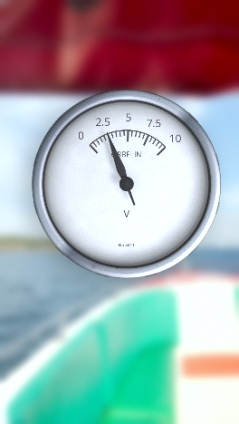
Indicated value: 2.5 V
